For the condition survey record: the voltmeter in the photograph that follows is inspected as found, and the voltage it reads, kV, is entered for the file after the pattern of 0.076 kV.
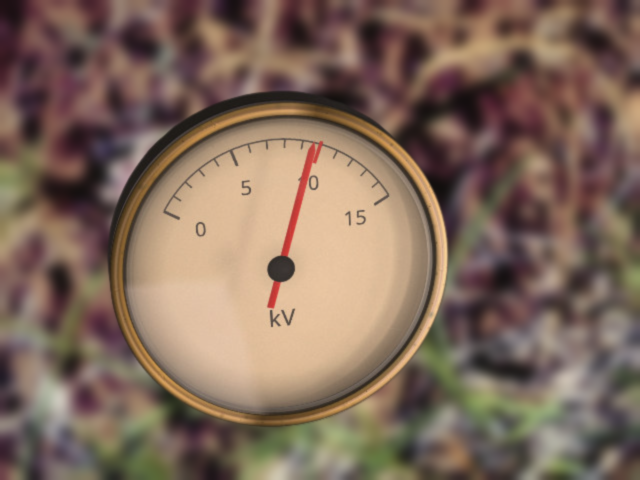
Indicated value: 9.5 kV
